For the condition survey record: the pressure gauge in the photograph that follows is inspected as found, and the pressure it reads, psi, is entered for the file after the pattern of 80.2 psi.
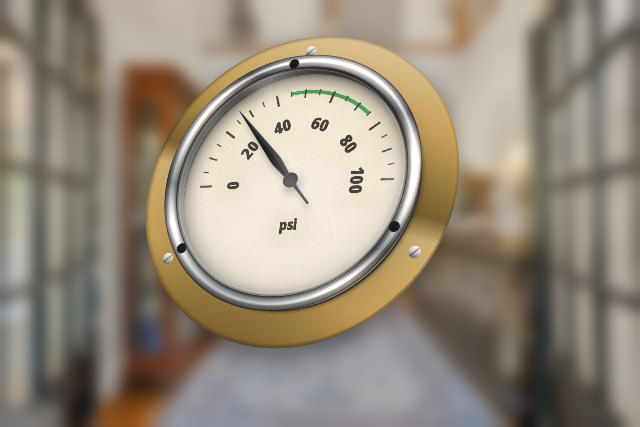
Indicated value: 27.5 psi
